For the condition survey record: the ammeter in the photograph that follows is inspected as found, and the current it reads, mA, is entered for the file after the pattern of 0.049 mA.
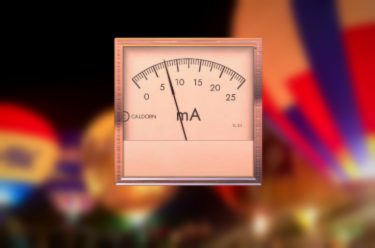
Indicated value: 7.5 mA
